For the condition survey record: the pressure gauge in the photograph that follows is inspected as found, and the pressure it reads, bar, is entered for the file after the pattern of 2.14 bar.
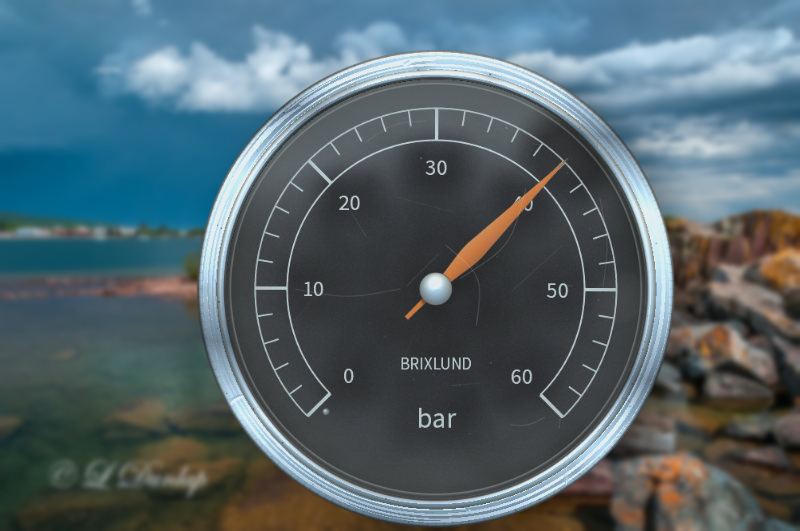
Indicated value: 40 bar
